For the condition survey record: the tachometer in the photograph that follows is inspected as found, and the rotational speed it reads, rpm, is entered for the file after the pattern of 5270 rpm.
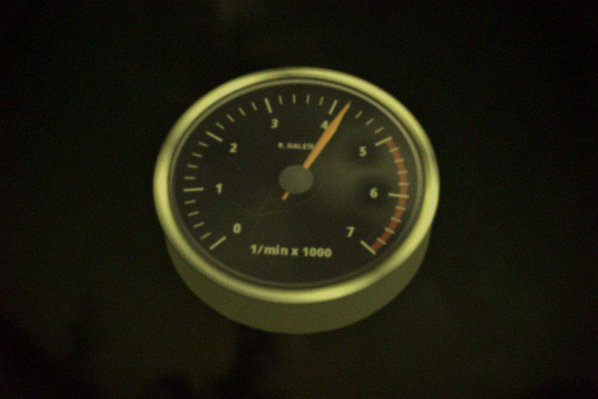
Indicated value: 4200 rpm
